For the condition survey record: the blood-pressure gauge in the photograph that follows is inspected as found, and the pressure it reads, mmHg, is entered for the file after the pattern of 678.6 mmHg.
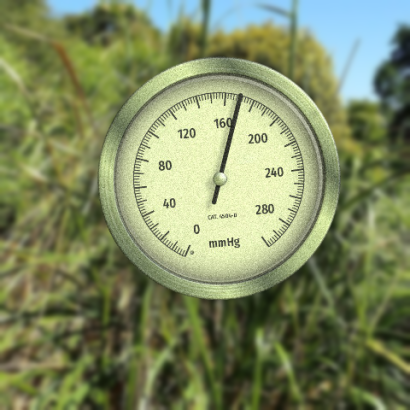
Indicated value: 170 mmHg
